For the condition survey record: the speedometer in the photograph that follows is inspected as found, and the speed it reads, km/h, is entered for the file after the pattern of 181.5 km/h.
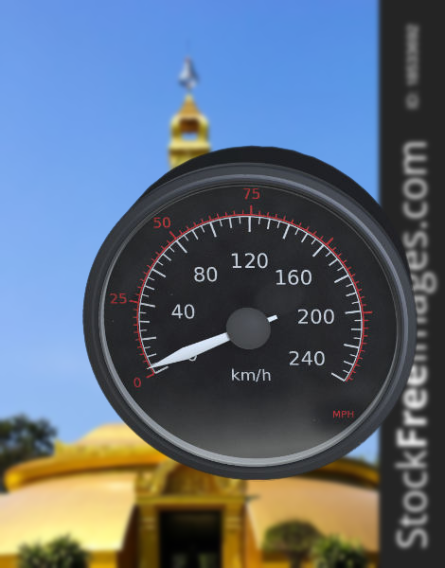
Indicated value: 5 km/h
